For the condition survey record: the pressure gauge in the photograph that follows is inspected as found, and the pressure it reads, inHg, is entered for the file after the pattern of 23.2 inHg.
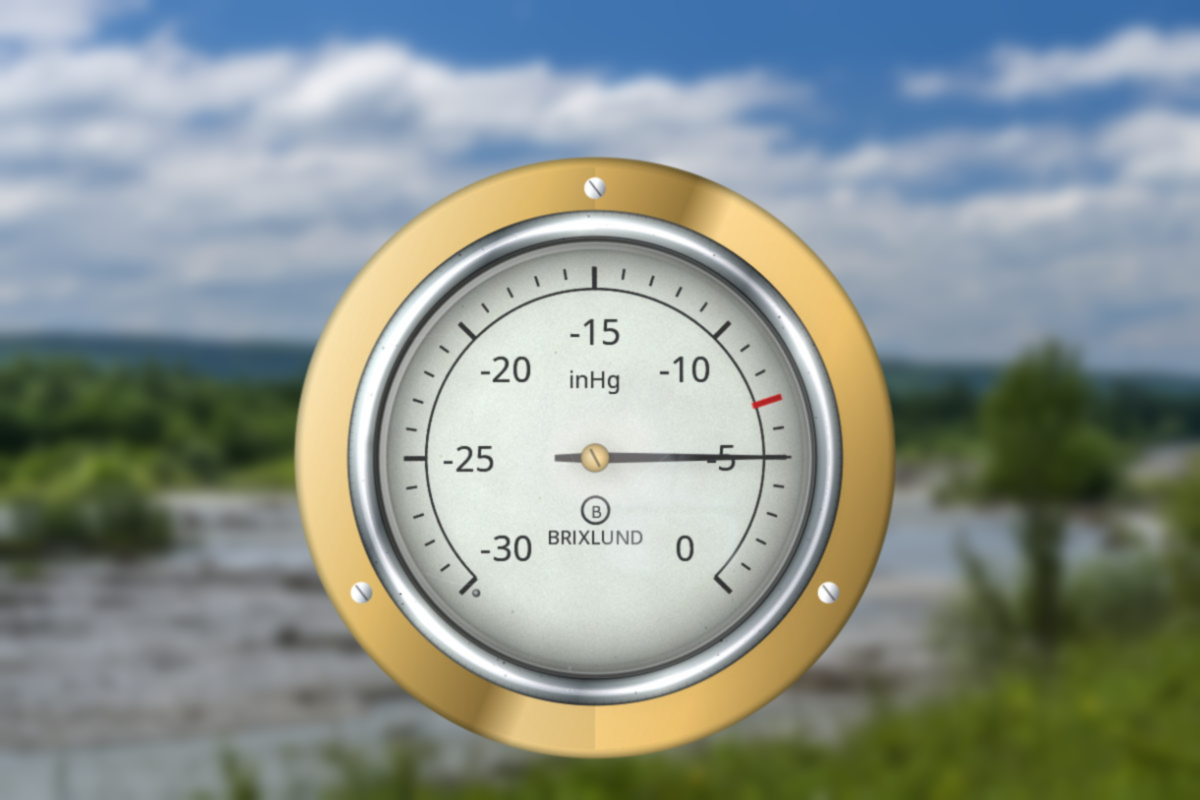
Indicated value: -5 inHg
